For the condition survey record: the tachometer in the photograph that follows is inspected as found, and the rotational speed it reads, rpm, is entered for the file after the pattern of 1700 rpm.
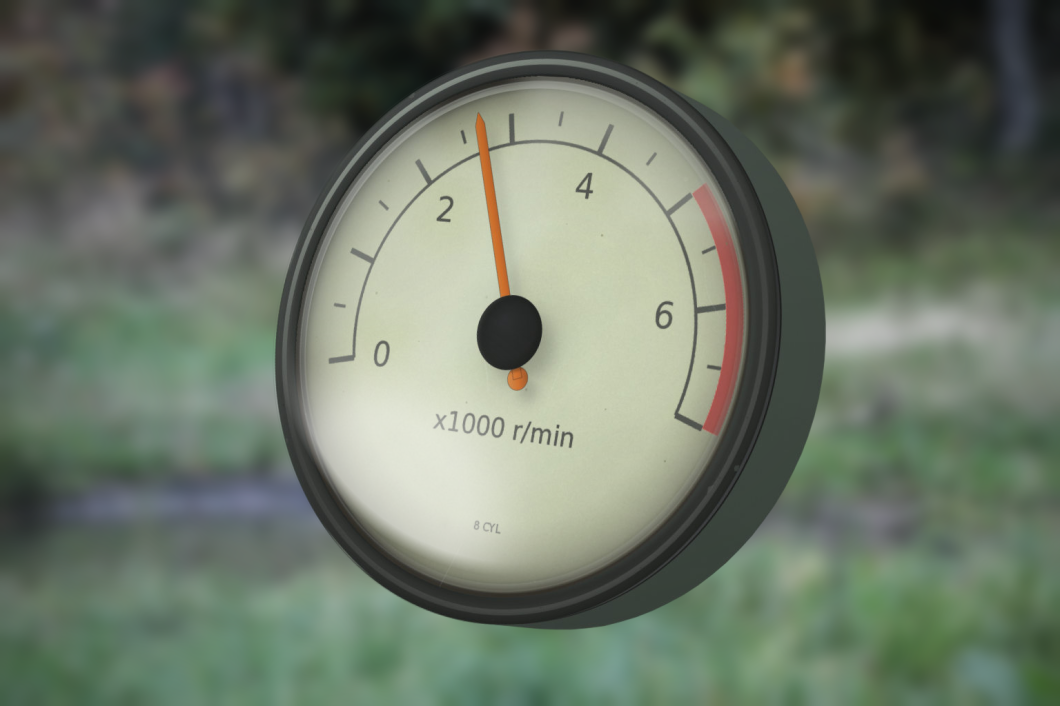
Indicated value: 2750 rpm
